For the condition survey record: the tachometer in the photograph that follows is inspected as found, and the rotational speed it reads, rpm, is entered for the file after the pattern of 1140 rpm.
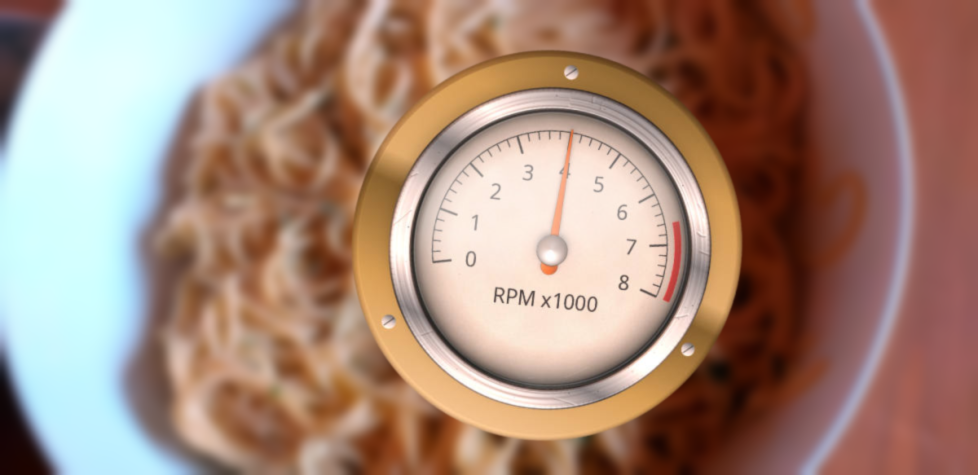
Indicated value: 4000 rpm
